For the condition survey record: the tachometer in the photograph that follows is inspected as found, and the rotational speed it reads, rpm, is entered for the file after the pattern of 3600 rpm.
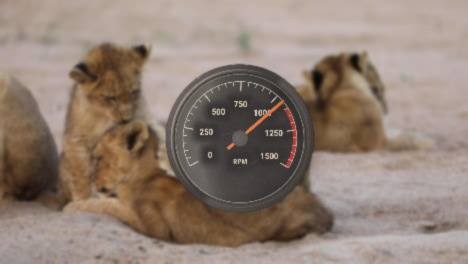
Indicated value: 1050 rpm
